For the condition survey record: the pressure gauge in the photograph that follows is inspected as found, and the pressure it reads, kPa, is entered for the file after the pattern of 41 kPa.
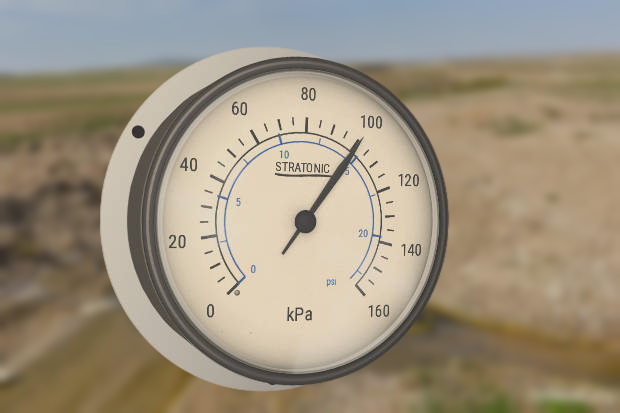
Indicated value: 100 kPa
